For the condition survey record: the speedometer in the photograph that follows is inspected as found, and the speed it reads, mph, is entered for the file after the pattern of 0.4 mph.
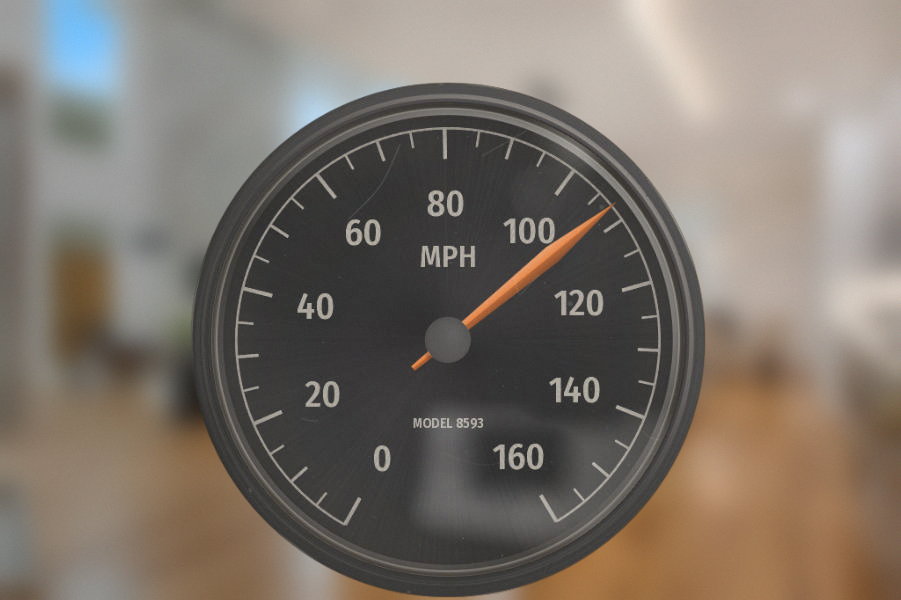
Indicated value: 107.5 mph
